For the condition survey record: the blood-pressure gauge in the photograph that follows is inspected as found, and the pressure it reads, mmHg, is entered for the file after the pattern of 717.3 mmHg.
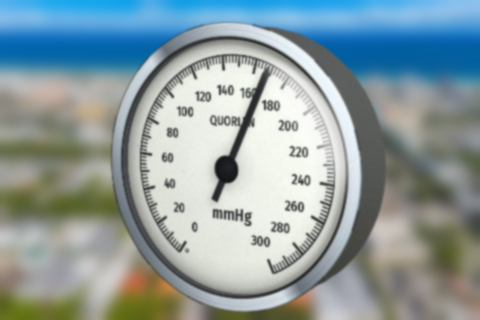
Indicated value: 170 mmHg
